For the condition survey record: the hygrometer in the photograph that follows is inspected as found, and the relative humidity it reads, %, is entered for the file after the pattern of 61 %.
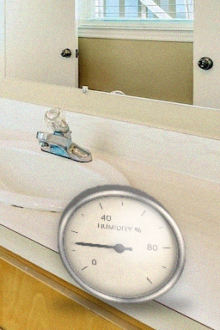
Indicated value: 15 %
